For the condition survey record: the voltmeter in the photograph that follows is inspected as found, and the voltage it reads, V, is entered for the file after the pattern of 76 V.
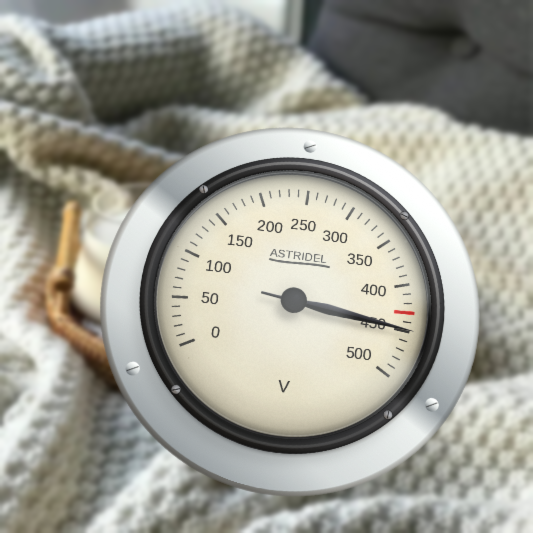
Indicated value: 450 V
